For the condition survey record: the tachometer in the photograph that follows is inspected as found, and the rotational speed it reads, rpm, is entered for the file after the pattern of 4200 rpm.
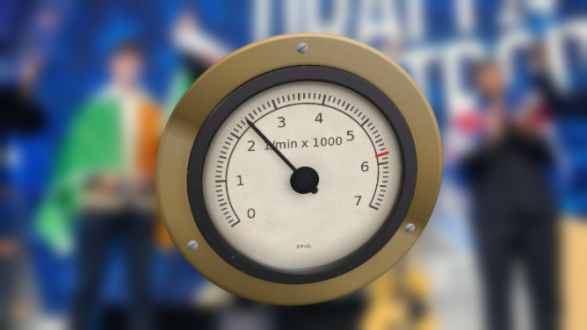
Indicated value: 2400 rpm
